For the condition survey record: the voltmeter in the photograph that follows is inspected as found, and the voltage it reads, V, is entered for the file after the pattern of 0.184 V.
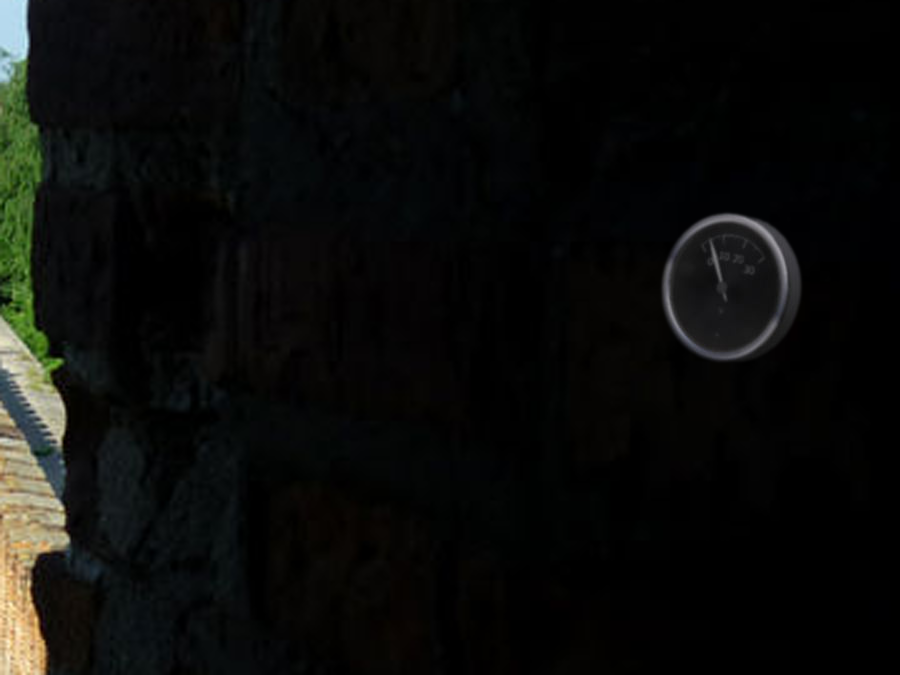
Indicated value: 5 V
